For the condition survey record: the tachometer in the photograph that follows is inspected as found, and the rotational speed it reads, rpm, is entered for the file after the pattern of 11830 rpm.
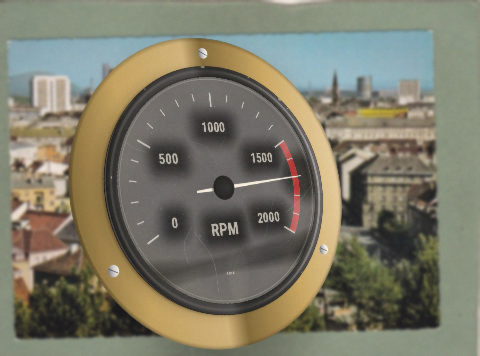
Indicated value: 1700 rpm
